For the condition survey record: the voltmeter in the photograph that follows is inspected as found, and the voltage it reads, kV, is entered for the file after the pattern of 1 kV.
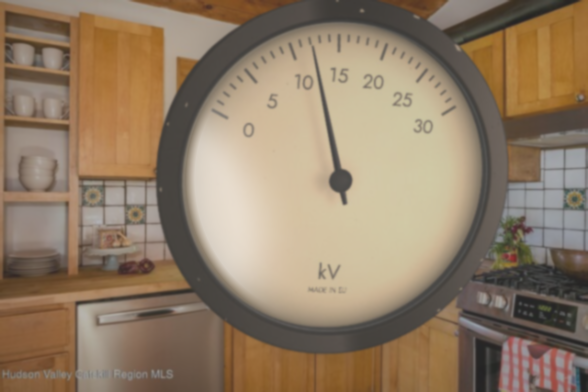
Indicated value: 12 kV
